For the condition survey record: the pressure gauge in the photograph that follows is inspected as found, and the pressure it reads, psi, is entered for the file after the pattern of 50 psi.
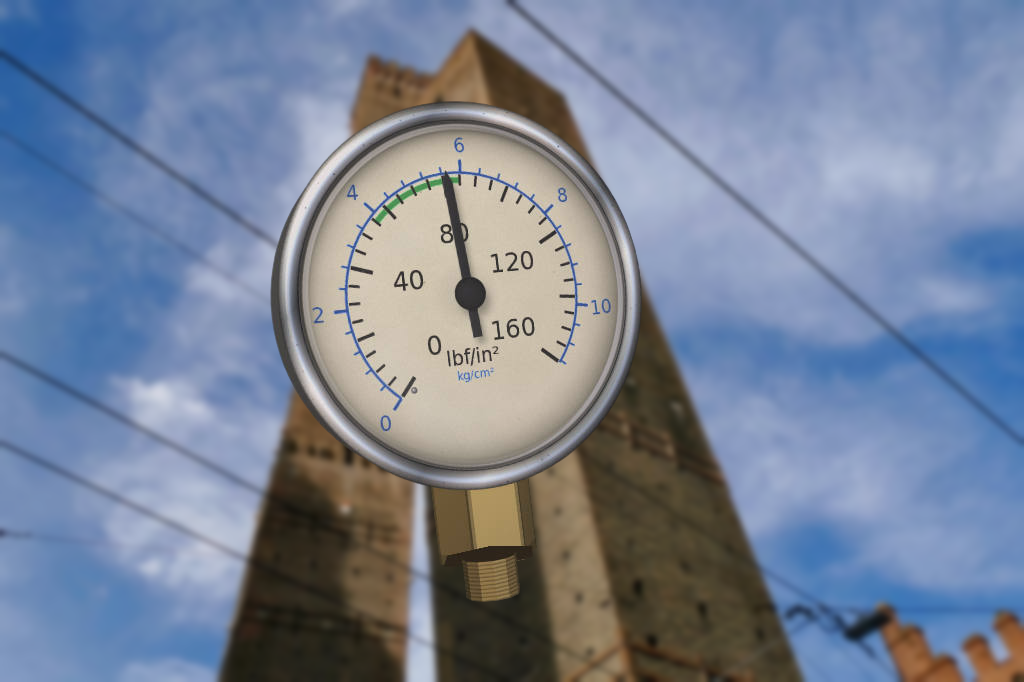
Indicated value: 80 psi
